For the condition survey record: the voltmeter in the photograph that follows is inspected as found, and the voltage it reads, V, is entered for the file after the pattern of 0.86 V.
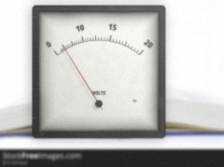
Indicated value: 5 V
